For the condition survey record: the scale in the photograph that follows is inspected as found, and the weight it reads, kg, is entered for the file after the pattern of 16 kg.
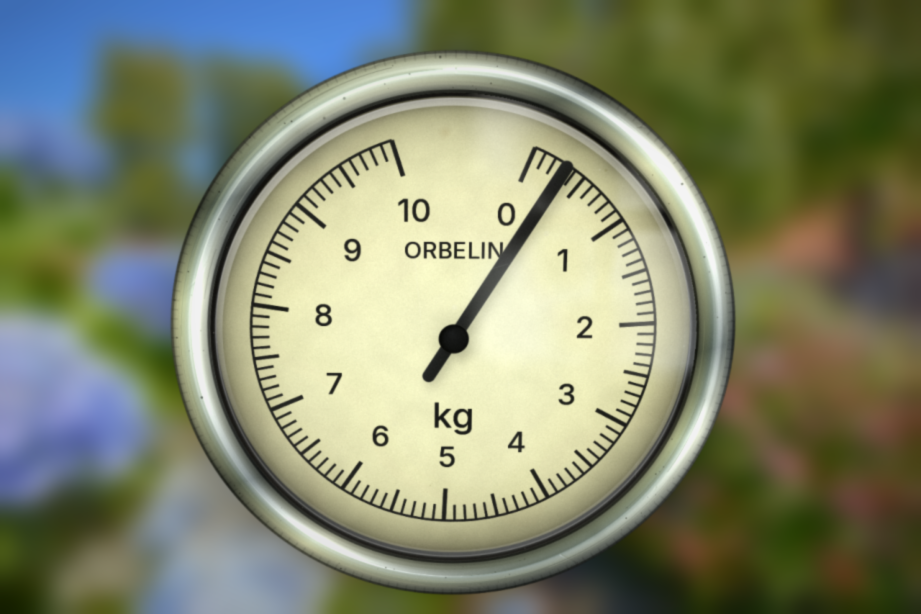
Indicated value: 0.3 kg
